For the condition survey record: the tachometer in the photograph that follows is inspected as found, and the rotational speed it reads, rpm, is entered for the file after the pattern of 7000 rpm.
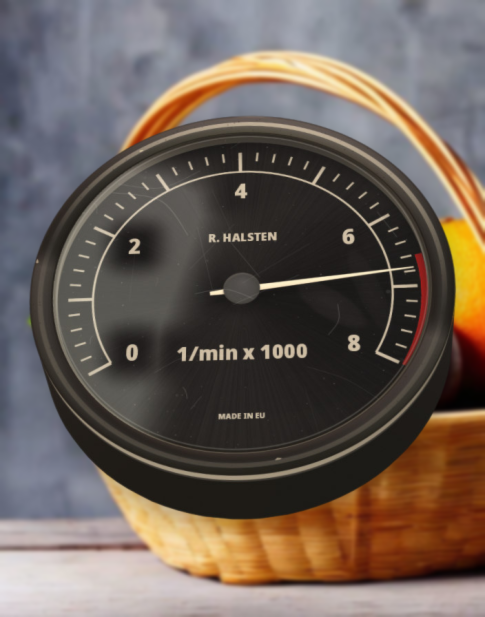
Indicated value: 6800 rpm
